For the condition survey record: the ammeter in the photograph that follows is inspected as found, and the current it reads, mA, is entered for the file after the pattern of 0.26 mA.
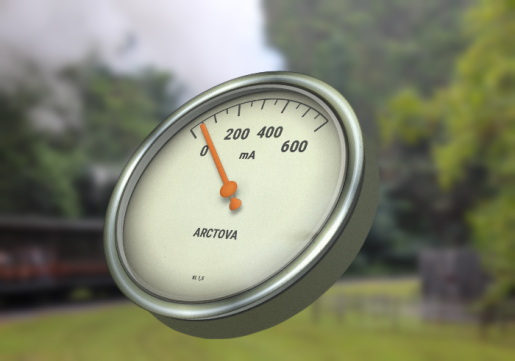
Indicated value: 50 mA
